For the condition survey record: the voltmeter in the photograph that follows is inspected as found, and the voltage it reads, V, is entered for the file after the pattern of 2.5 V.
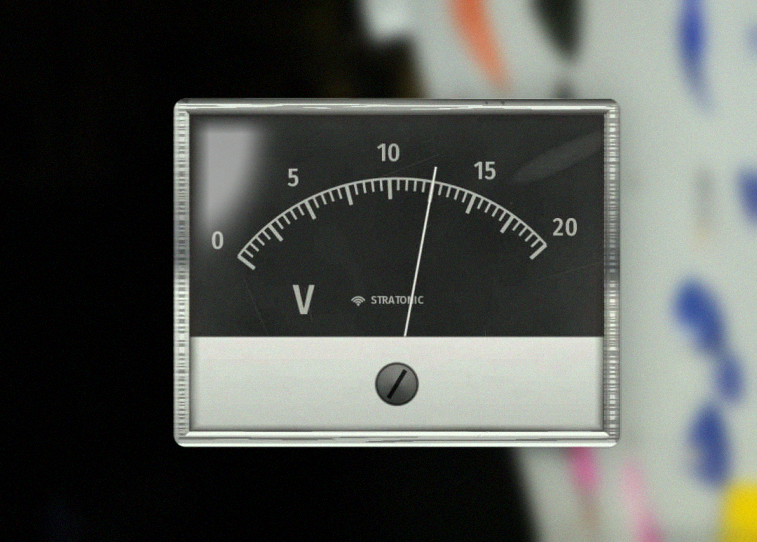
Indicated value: 12.5 V
